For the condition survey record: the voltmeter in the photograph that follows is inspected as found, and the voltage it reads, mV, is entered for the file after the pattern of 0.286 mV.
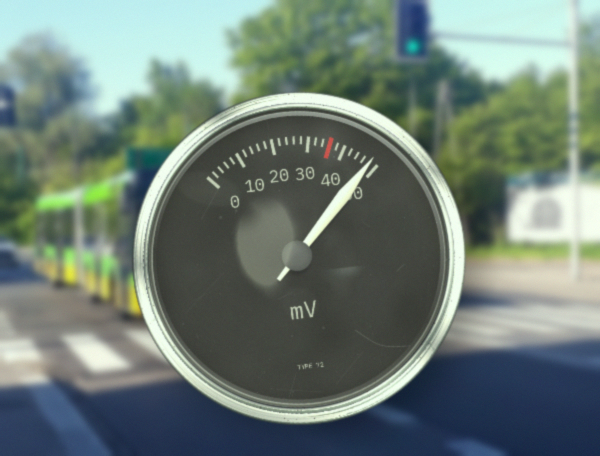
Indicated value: 48 mV
